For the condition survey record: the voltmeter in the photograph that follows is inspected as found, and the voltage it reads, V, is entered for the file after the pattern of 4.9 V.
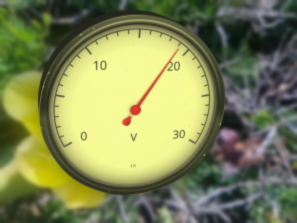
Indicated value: 19 V
